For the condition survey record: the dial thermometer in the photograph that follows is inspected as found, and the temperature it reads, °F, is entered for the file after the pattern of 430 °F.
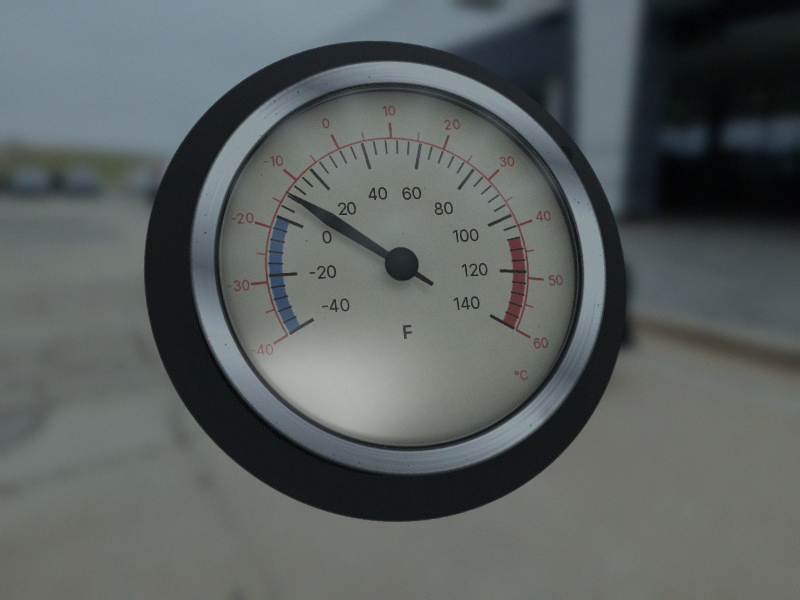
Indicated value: 8 °F
